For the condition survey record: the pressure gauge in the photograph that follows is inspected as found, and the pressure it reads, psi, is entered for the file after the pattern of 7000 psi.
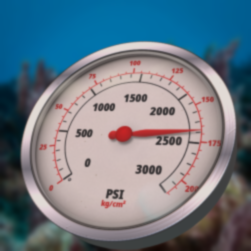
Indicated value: 2400 psi
